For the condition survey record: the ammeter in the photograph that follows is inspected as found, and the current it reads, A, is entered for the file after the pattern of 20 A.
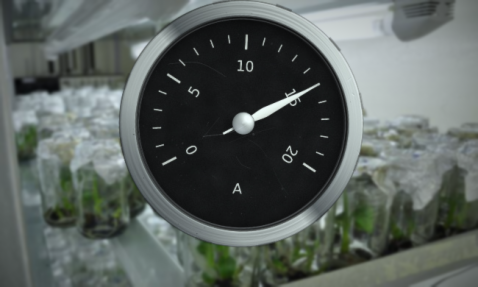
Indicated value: 15 A
